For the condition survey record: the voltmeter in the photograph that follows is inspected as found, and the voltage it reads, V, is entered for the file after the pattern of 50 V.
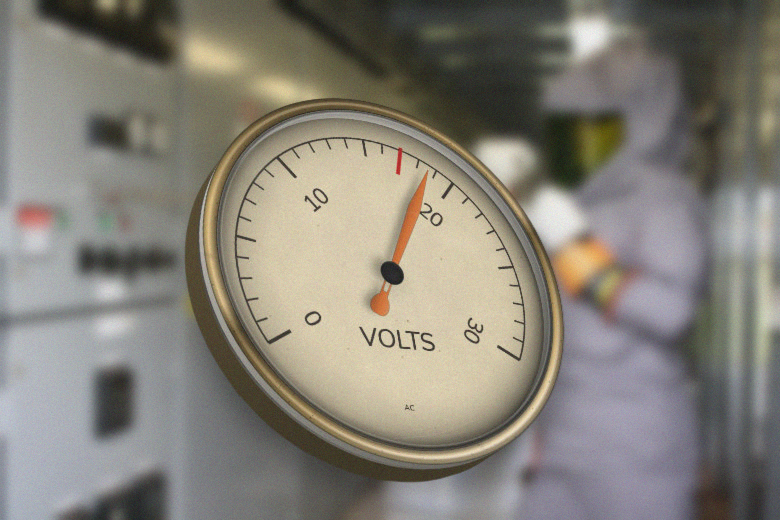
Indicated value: 18.5 V
